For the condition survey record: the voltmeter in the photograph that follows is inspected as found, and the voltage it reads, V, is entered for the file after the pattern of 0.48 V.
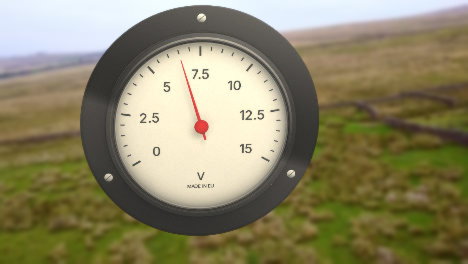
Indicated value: 6.5 V
